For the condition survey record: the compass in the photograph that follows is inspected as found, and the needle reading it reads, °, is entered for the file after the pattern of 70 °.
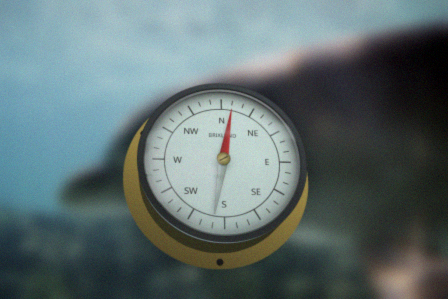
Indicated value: 10 °
